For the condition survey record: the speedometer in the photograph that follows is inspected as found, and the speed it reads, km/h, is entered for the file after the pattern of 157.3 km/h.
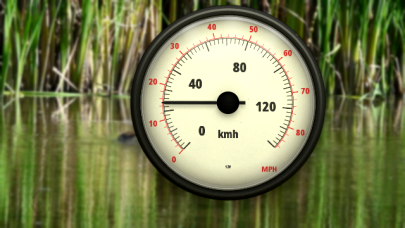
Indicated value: 24 km/h
